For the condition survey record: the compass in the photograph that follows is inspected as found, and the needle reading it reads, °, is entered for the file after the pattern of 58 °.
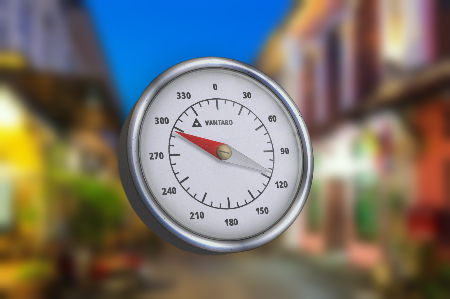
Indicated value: 295 °
